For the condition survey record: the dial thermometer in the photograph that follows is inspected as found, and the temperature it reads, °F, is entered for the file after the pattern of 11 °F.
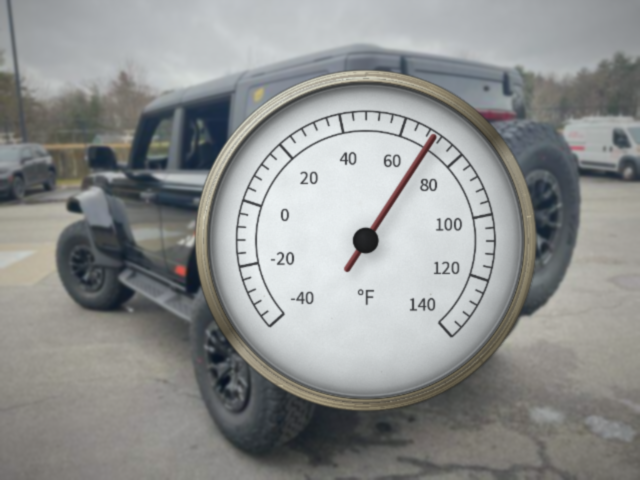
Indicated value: 70 °F
